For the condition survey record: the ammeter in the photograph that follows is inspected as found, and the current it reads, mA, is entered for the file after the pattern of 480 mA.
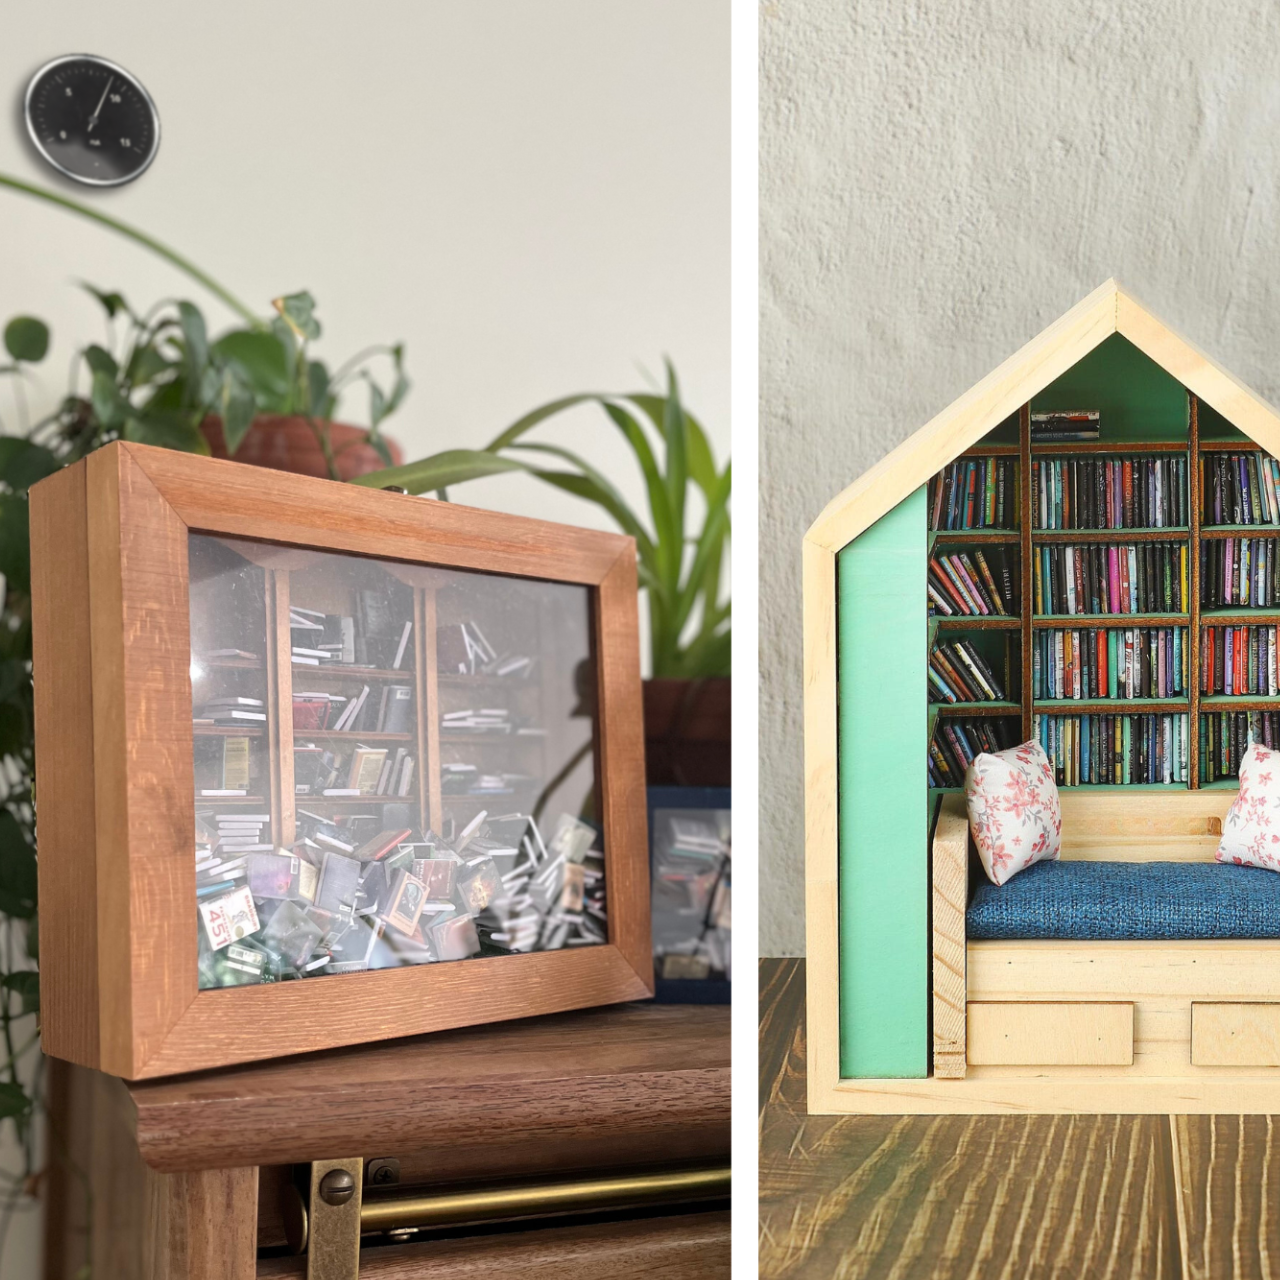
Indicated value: 9 mA
